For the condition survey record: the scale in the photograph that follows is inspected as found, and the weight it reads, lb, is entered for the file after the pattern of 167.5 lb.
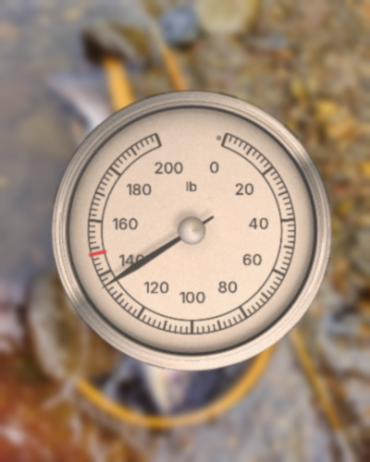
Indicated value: 136 lb
